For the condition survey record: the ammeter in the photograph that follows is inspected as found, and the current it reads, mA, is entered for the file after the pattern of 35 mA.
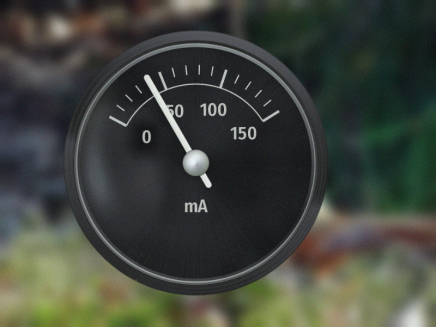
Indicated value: 40 mA
